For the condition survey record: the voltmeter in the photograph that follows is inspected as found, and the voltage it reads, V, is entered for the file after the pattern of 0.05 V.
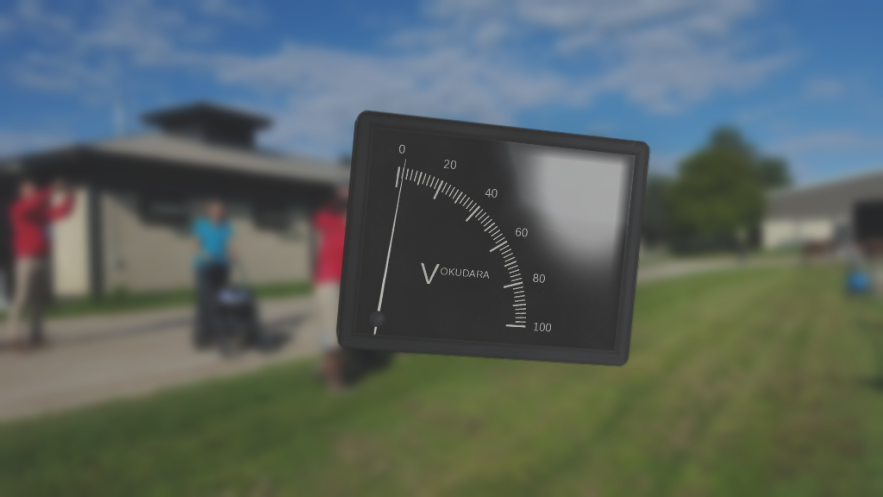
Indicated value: 2 V
